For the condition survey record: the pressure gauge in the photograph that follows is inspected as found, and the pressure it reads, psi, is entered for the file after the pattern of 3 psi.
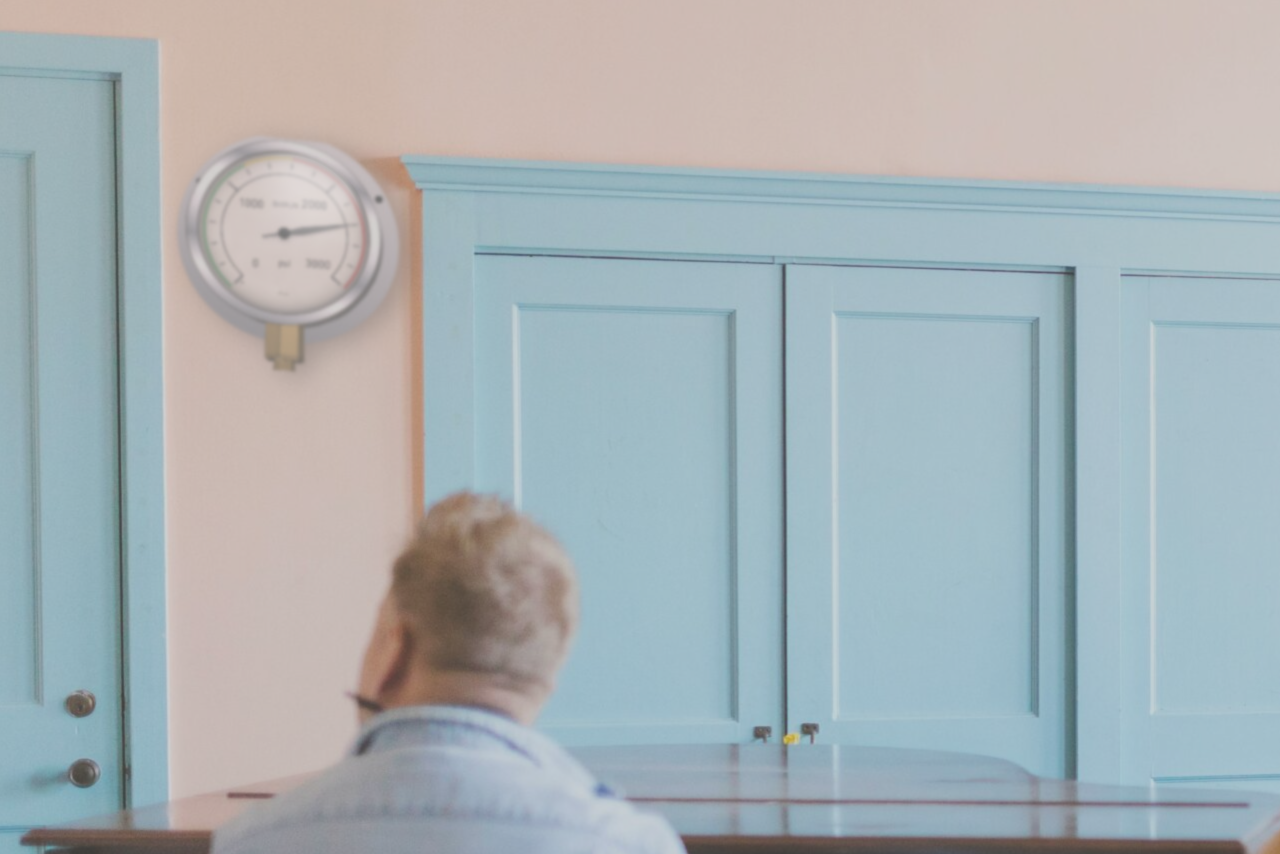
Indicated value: 2400 psi
